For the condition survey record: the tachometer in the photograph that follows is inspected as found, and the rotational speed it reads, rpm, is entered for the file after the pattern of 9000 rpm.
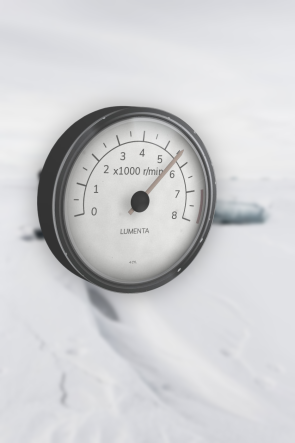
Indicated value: 5500 rpm
